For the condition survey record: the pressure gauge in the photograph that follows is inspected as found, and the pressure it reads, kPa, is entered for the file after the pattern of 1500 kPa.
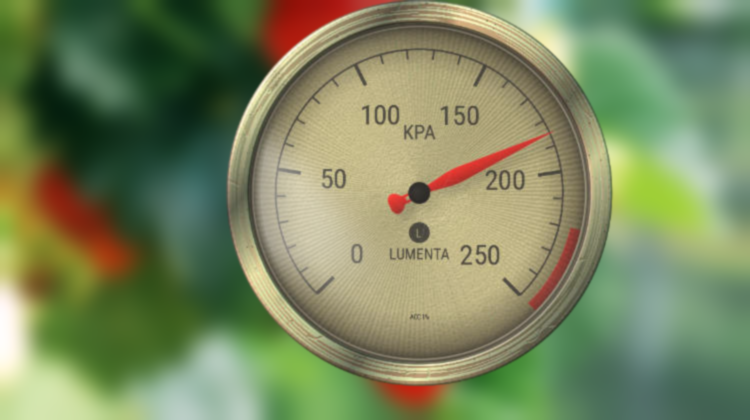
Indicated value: 185 kPa
